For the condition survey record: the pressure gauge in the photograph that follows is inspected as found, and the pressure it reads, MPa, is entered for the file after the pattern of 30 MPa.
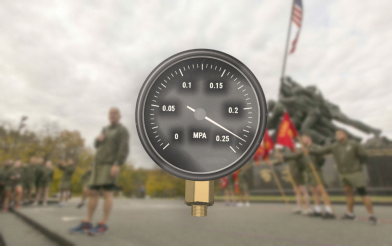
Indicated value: 0.235 MPa
